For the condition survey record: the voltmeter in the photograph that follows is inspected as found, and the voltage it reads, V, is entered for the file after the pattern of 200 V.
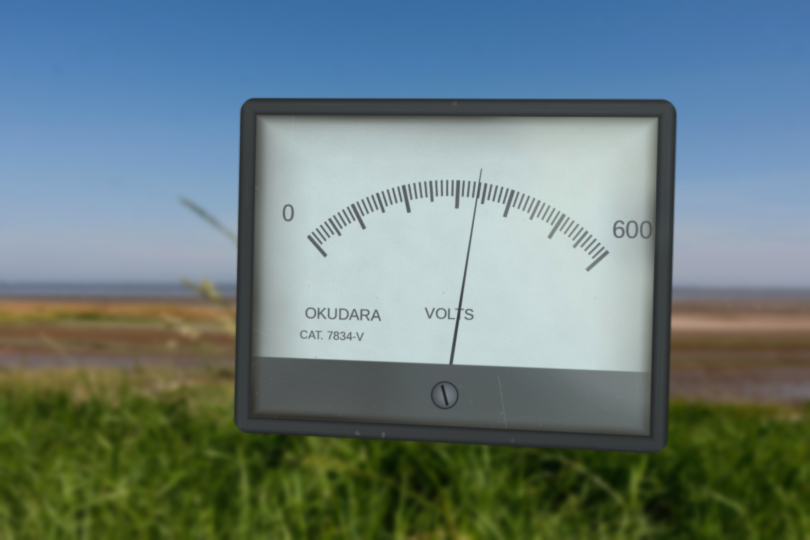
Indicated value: 340 V
